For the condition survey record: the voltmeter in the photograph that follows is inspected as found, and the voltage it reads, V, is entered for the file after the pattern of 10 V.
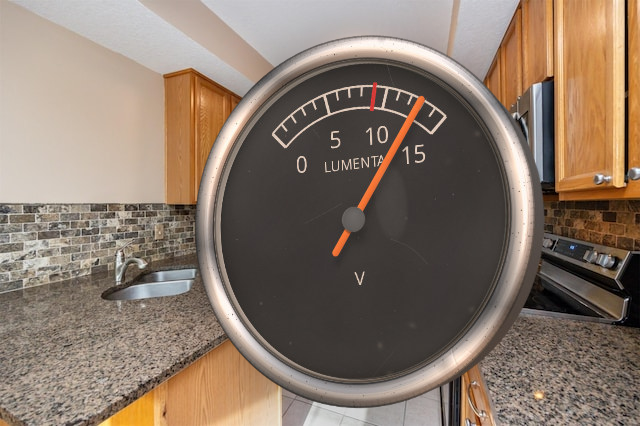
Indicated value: 13 V
